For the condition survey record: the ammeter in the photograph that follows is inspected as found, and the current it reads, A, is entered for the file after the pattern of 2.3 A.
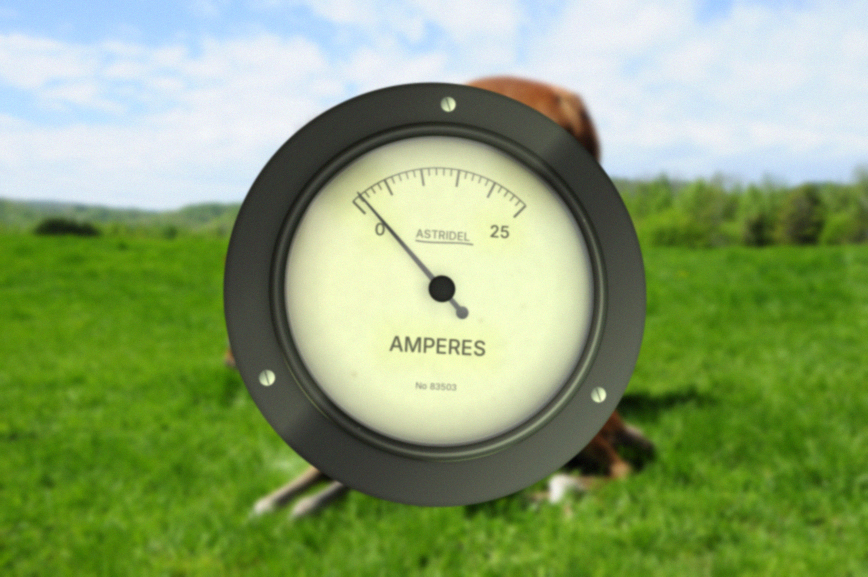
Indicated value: 1 A
